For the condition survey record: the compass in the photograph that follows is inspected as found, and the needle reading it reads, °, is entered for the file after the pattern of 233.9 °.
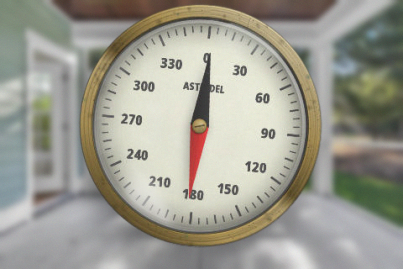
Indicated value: 182.5 °
